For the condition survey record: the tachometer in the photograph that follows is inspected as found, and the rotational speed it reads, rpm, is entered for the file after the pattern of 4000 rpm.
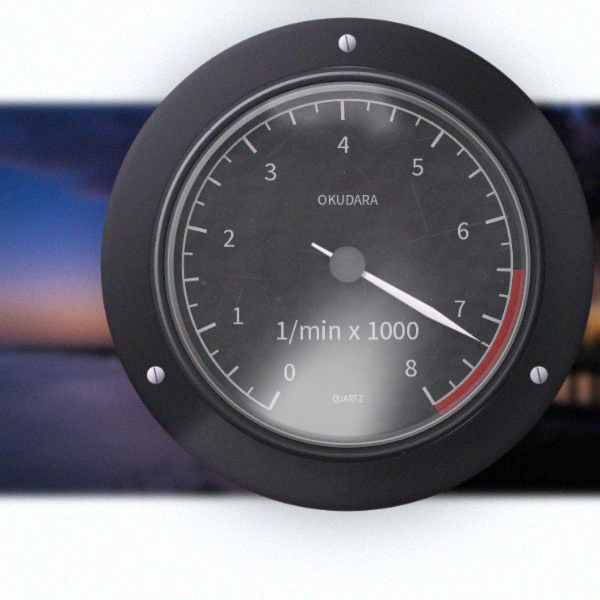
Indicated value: 7250 rpm
